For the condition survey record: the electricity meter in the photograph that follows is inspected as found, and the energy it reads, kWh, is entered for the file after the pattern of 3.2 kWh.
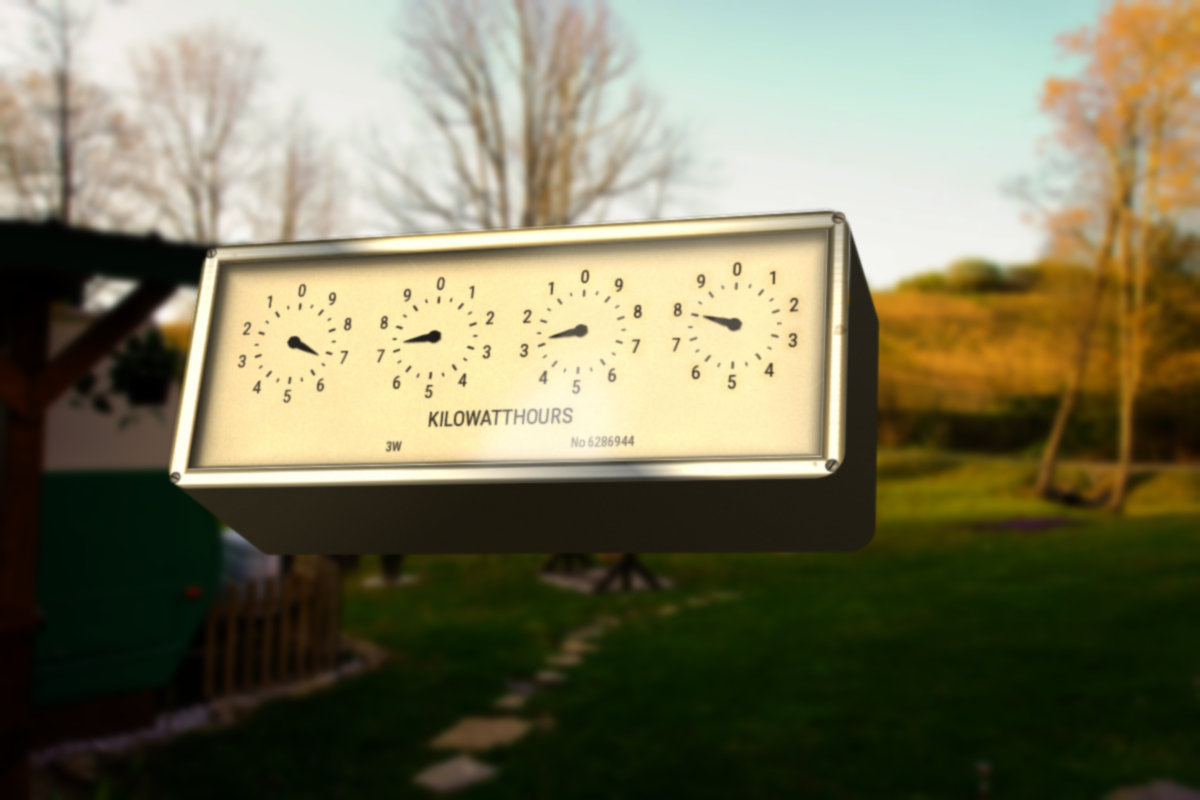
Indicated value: 6728 kWh
